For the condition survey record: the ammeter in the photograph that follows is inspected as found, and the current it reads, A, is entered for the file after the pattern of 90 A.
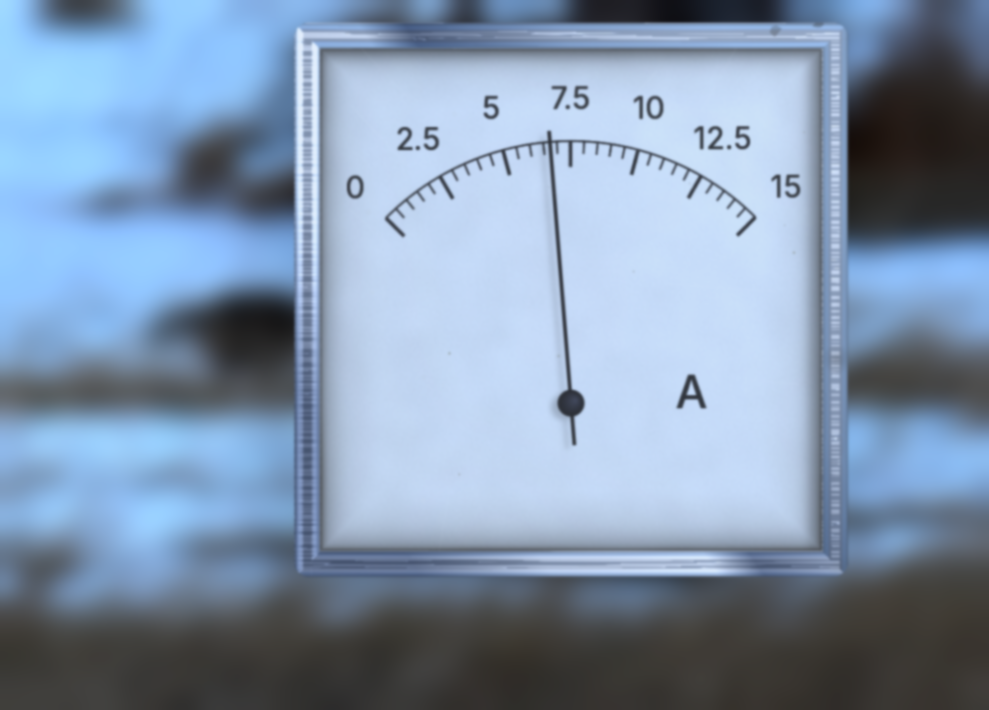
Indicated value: 6.75 A
